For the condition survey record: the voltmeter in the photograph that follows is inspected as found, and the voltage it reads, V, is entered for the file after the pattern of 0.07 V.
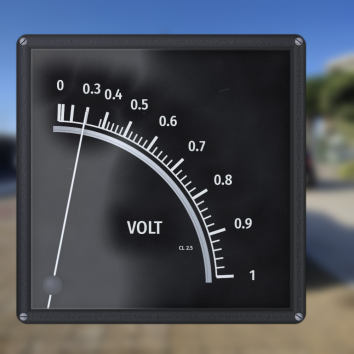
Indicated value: 0.3 V
